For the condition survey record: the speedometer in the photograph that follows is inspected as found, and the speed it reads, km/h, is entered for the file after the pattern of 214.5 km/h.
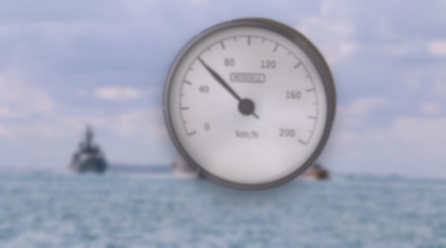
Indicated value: 60 km/h
